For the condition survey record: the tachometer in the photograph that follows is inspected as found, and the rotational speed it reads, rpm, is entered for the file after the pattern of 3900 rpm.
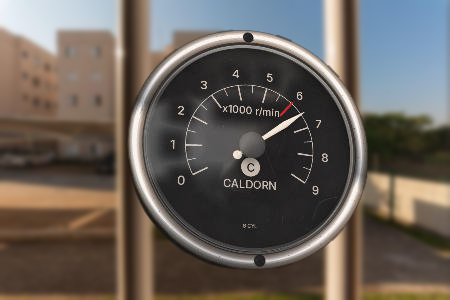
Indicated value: 6500 rpm
